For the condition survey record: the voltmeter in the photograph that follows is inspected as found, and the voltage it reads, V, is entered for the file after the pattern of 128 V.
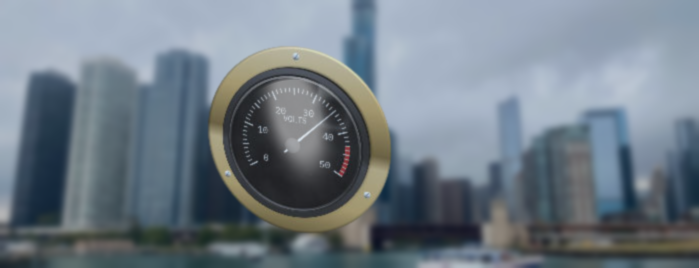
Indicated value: 35 V
